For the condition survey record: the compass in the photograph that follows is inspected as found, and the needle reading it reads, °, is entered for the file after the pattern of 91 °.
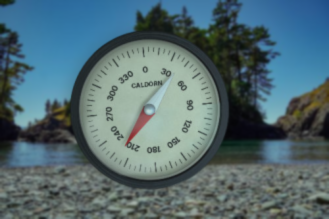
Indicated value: 220 °
